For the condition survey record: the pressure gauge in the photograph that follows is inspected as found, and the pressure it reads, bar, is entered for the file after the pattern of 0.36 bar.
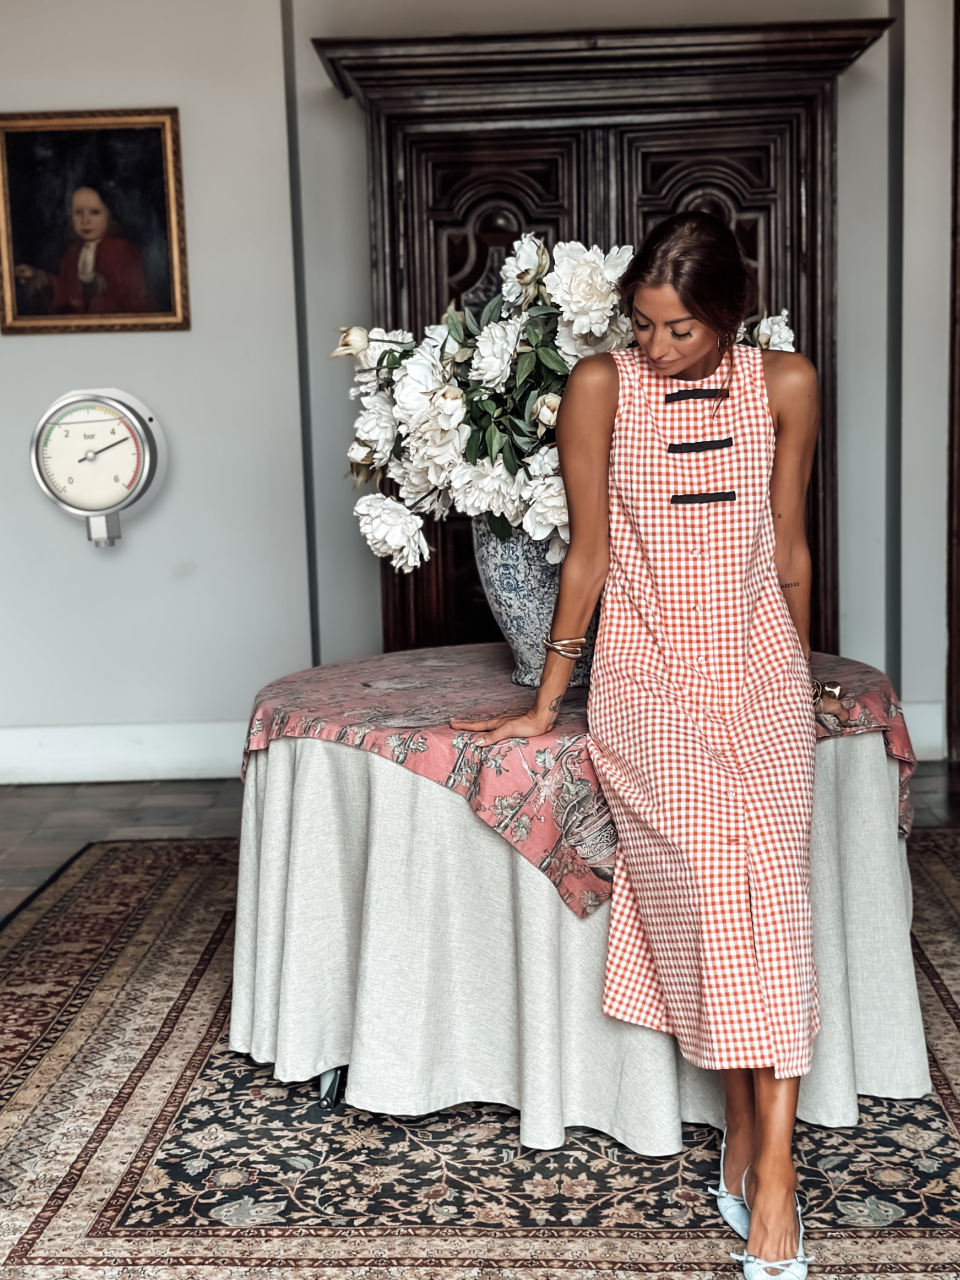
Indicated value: 4.5 bar
